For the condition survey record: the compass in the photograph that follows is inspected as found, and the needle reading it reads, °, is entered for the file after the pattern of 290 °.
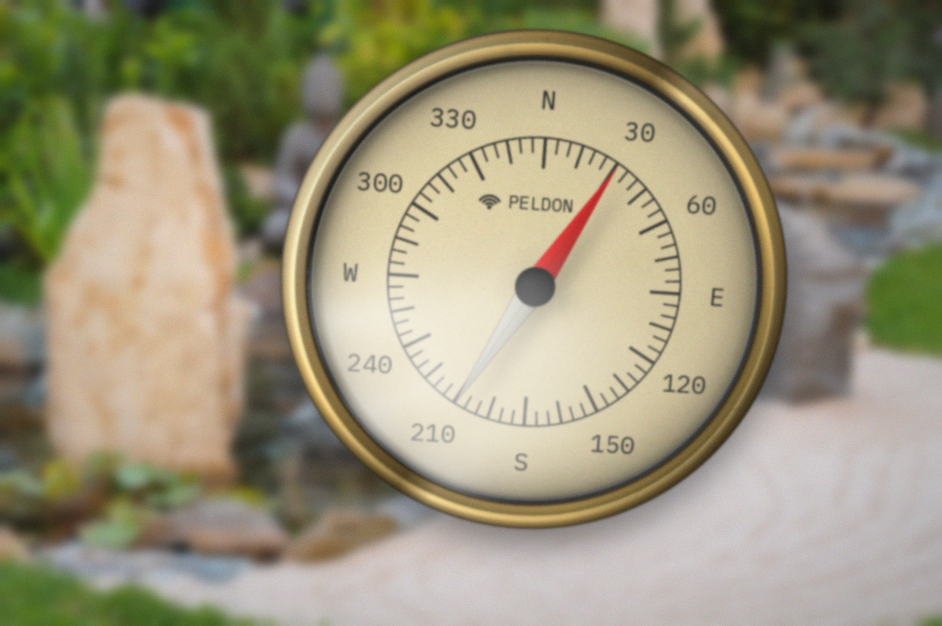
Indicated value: 30 °
